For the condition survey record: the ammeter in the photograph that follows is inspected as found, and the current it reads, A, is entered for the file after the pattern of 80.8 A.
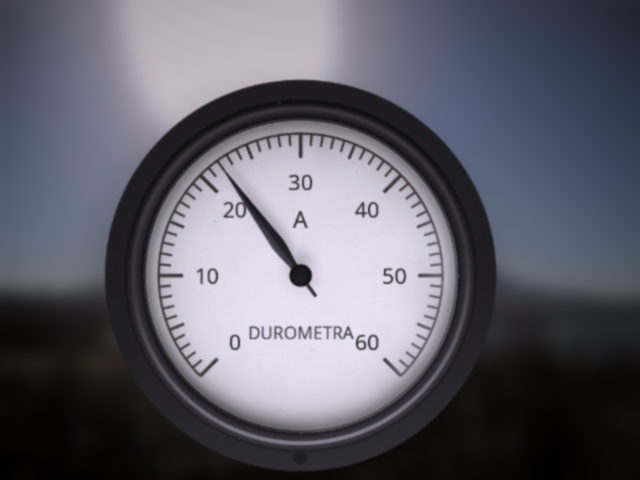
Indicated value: 22 A
